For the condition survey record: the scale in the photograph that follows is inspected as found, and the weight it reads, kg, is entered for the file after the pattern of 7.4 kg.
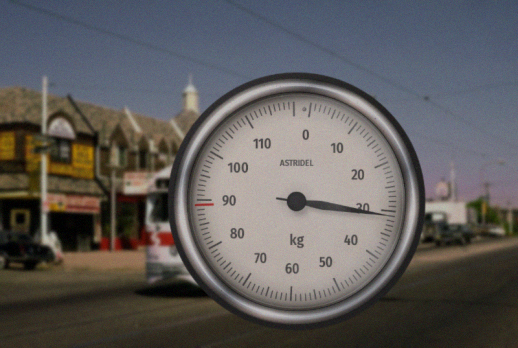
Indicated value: 31 kg
